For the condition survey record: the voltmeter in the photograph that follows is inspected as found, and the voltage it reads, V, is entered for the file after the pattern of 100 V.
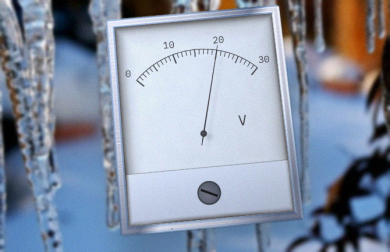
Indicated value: 20 V
